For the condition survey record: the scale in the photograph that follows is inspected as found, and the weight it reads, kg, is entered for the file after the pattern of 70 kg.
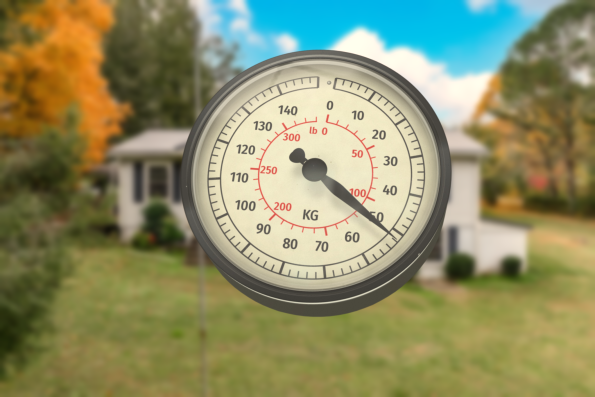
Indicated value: 52 kg
